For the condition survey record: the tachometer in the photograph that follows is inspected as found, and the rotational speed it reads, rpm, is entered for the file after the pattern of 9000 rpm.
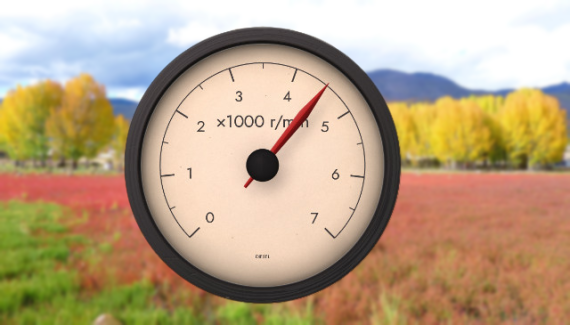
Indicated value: 4500 rpm
